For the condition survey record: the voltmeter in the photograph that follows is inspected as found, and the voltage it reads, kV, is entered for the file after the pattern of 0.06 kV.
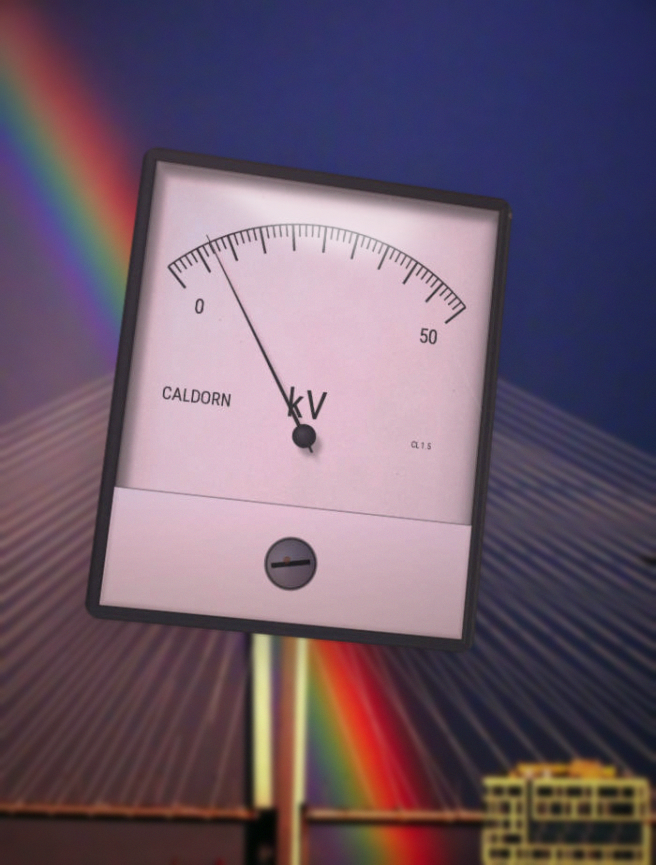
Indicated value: 7 kV
